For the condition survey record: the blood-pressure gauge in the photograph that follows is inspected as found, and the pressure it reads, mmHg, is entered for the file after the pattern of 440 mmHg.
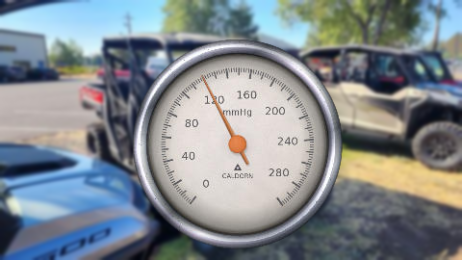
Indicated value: 120 mmHg
